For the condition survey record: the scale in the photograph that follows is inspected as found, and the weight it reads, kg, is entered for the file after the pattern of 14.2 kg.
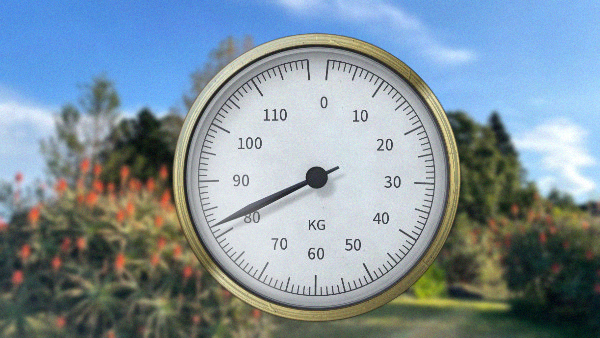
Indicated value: 82 kg
